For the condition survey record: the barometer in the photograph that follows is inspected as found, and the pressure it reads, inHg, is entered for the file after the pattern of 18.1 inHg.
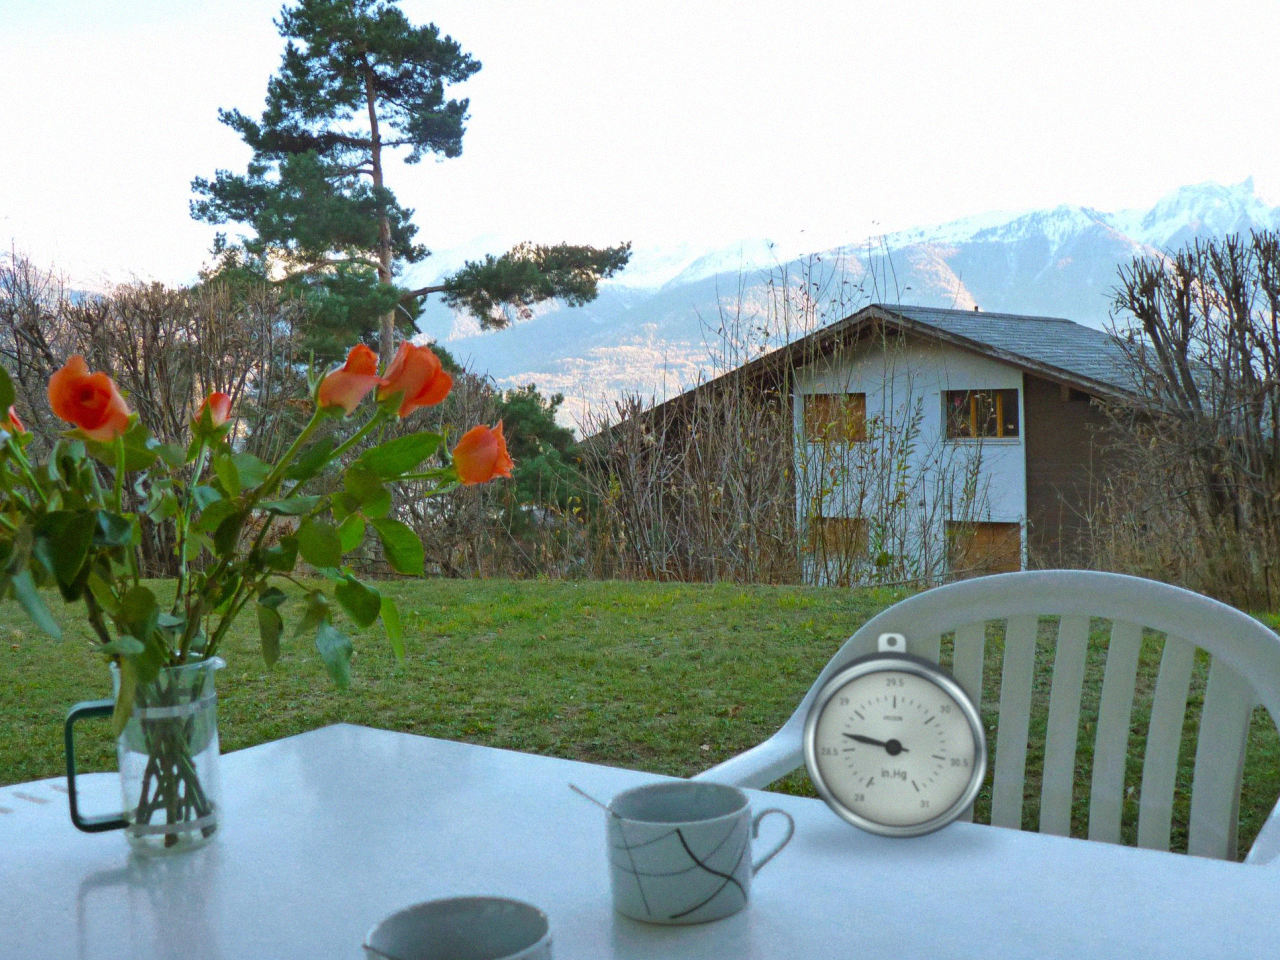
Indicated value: 28.7 inHg
